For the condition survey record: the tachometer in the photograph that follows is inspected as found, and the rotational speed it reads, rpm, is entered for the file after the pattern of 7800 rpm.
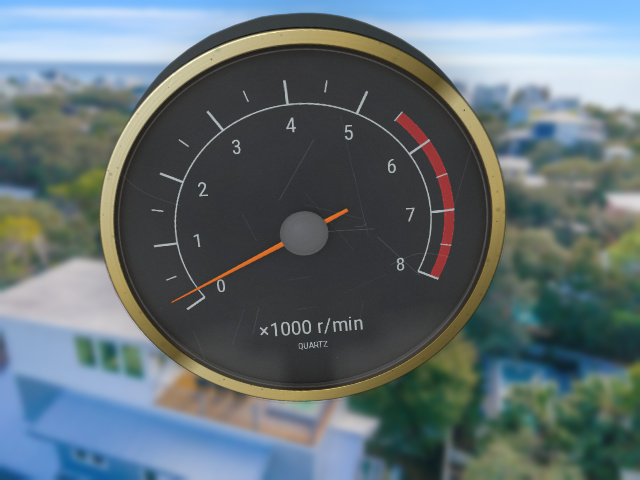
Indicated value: 250 rpm
